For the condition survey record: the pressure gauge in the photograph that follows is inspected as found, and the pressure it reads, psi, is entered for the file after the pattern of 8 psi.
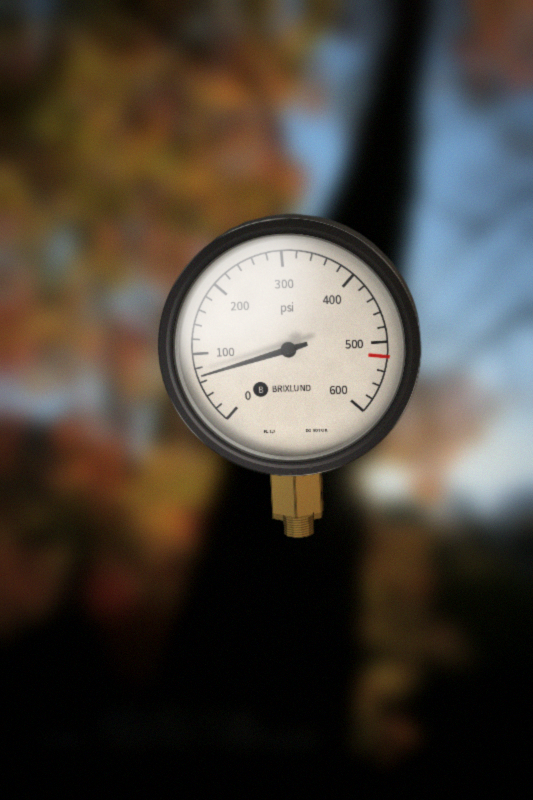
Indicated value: 70 psi
